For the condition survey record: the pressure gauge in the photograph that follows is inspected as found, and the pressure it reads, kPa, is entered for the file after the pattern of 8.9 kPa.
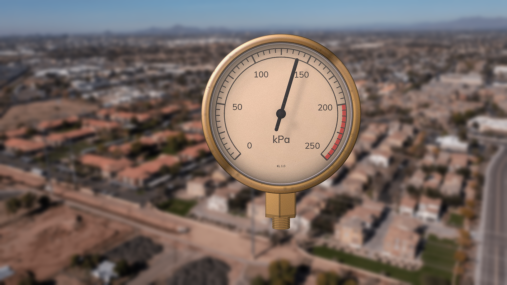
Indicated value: 140 kPa
